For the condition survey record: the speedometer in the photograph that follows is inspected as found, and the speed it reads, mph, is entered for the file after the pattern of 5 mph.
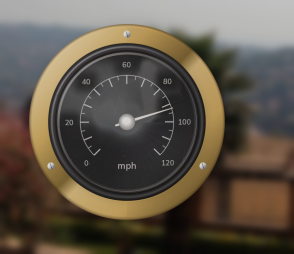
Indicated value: 92.5 mph
